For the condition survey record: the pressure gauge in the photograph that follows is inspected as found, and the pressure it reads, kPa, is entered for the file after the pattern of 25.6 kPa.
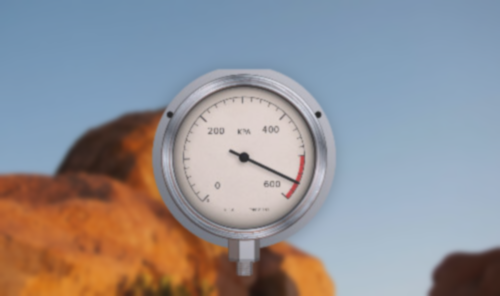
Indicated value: 560 kPa
